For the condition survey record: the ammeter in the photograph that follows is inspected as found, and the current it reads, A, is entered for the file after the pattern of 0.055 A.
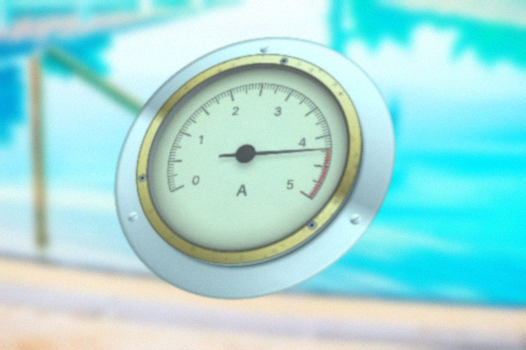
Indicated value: 4.25 A
